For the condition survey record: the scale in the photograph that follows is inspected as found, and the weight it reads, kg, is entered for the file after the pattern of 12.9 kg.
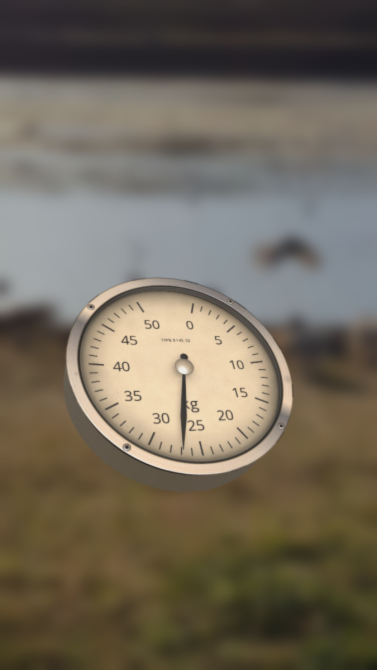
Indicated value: 27 kg
